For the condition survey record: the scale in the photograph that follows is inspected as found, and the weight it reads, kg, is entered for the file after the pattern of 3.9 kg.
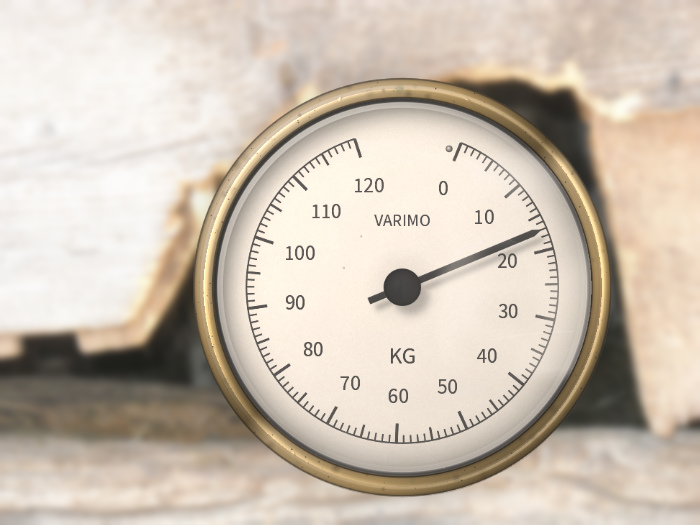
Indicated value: 17 kg
